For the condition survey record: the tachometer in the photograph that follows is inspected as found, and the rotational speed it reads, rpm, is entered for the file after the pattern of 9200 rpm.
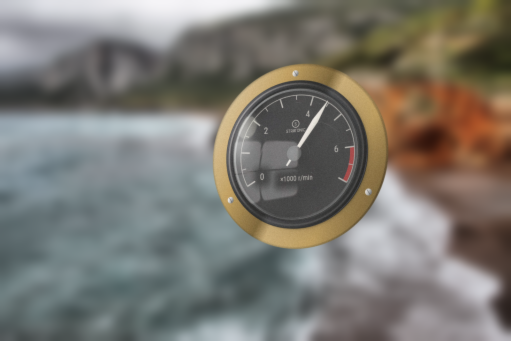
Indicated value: 4500 rpm
